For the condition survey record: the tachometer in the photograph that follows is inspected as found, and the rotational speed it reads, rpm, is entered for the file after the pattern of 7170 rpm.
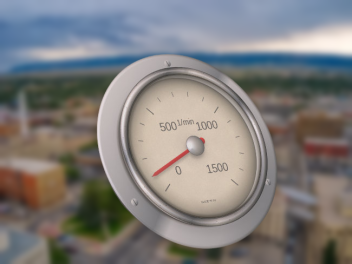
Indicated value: 100 rpm
